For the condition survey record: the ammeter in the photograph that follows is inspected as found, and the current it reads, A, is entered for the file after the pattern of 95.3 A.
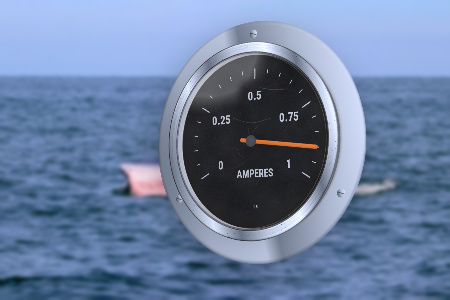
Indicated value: 0.9 A
